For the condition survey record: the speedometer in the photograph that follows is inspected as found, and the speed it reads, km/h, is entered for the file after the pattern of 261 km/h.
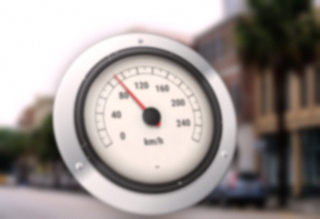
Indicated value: 90 km/h
